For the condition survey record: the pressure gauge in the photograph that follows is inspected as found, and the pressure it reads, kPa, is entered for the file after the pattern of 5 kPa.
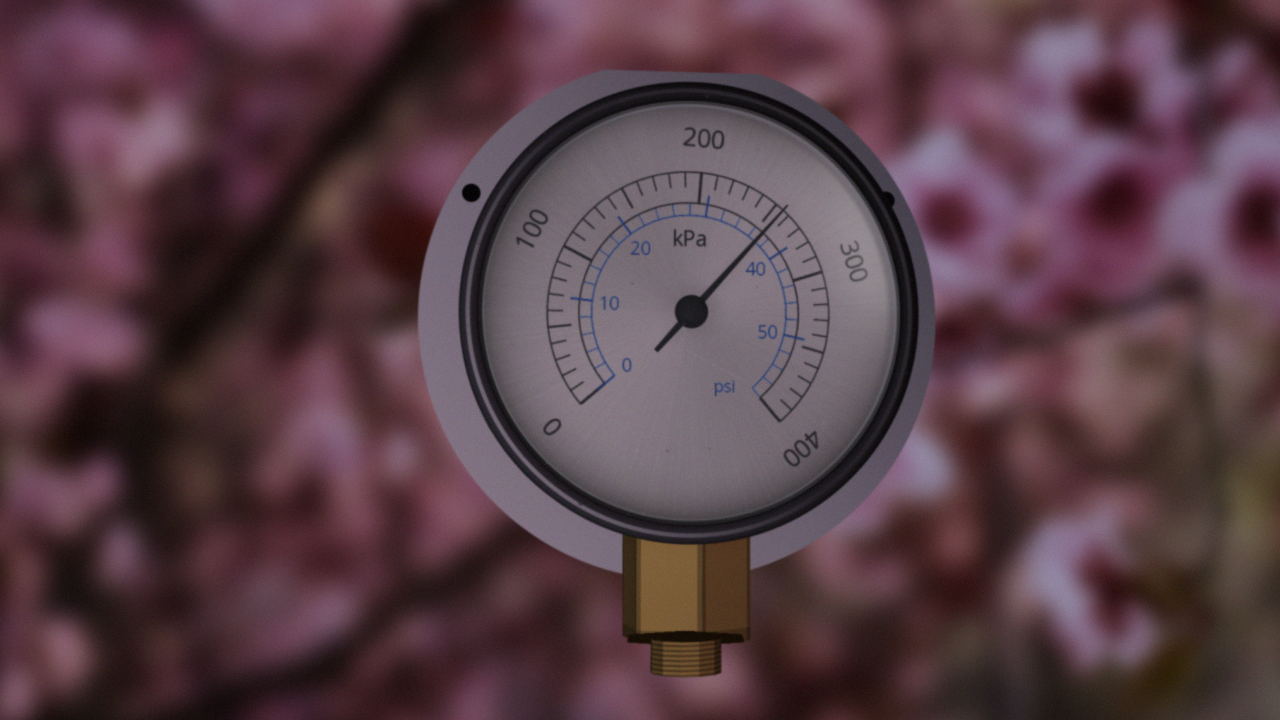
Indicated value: 255 kPa
